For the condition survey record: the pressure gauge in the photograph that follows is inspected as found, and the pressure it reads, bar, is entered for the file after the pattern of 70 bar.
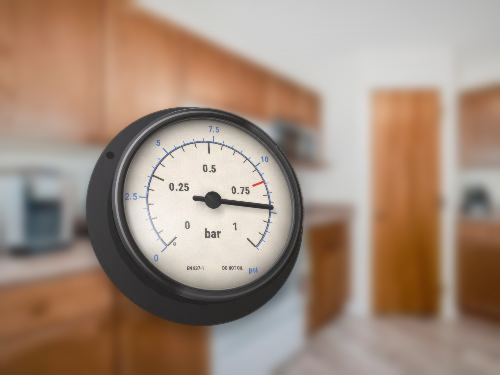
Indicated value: 0.85 bar
